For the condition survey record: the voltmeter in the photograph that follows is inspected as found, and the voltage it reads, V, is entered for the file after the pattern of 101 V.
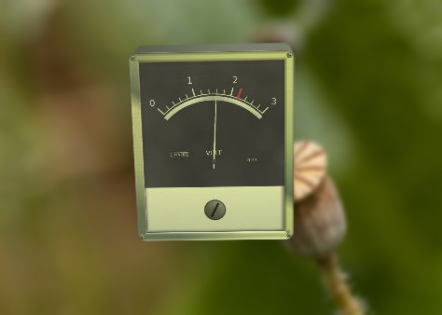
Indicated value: 1.6 V
